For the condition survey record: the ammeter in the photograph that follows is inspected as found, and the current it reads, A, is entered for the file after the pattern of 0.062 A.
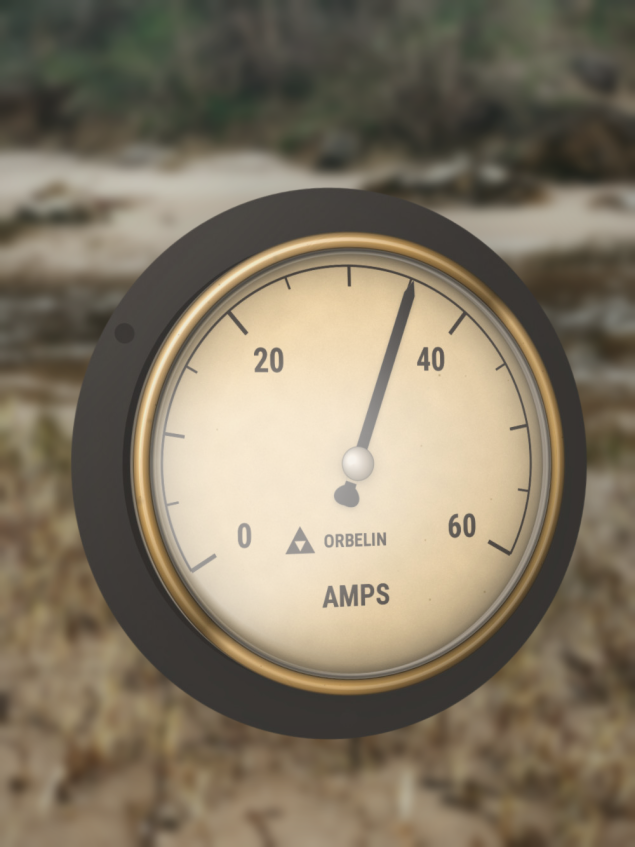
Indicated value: 35 A
